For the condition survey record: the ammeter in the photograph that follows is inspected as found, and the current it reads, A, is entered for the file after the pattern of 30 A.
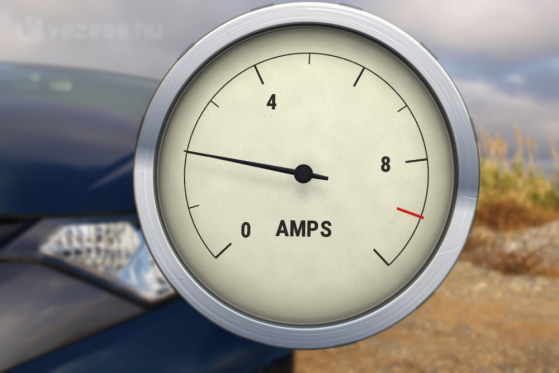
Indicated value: 2 A
